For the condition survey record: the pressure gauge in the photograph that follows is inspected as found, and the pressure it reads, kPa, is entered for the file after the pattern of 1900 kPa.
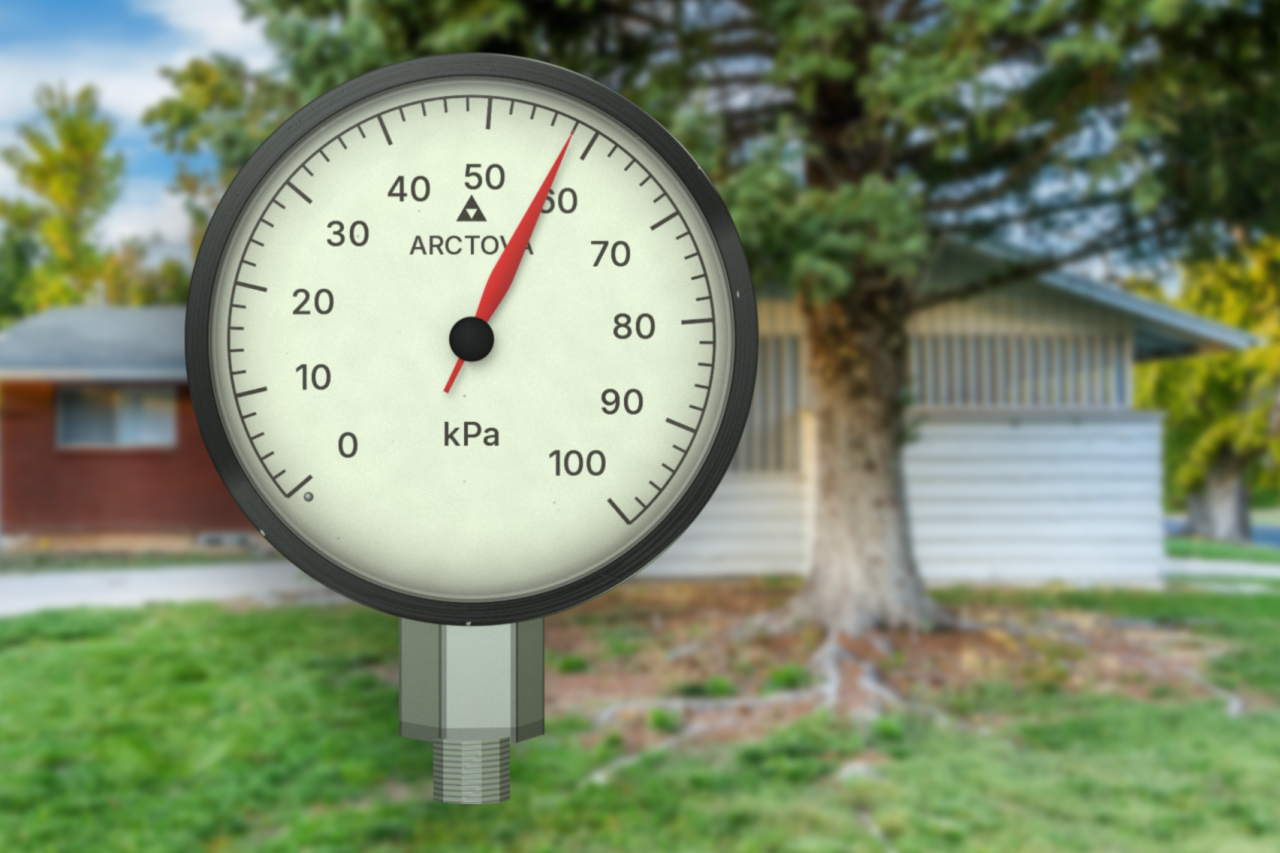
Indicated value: 58 kPa
